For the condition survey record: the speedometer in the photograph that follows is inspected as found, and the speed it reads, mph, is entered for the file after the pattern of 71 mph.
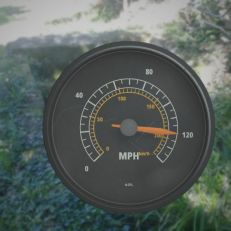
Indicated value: 120 mph
